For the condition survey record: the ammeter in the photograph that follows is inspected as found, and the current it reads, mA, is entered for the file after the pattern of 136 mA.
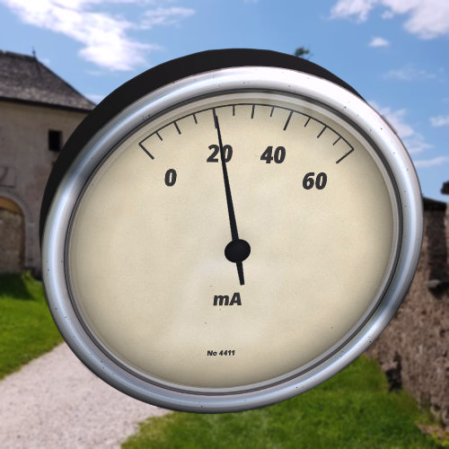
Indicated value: 20 mA
